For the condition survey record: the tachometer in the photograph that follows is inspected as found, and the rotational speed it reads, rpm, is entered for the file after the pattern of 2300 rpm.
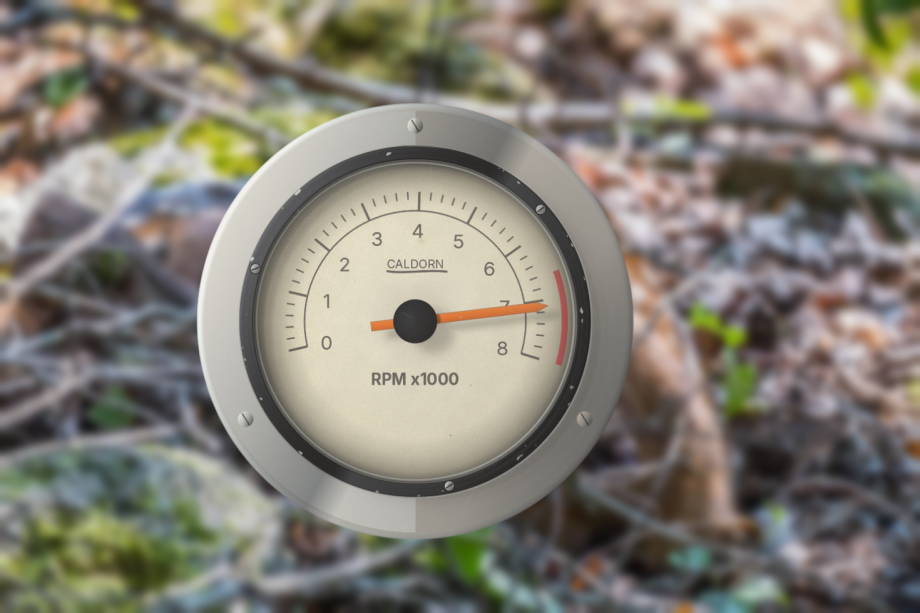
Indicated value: 7100 rpm
